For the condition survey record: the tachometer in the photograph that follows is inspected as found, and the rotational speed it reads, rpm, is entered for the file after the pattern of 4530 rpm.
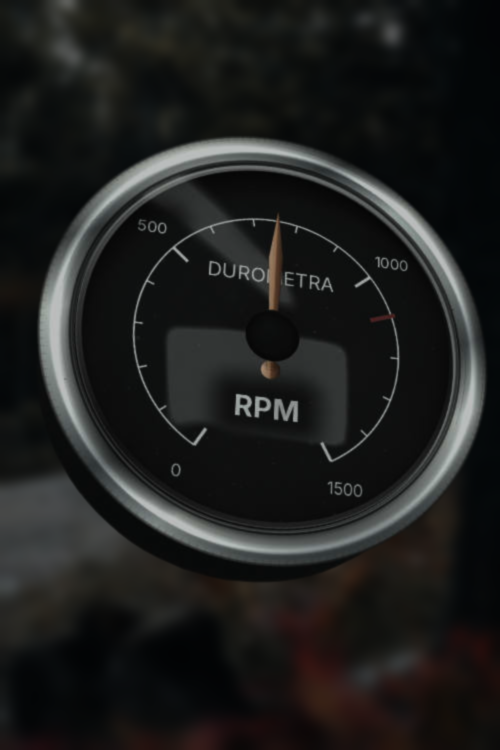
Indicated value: 750 rpm
